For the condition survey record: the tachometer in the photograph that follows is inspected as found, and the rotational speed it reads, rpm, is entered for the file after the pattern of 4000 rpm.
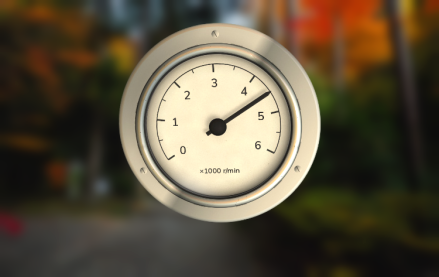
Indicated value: 4500 rpm
